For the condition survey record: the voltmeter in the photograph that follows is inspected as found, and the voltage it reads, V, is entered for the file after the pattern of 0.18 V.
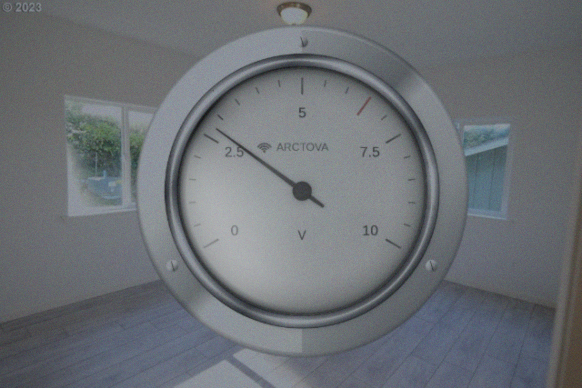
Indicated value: 2.75 V
